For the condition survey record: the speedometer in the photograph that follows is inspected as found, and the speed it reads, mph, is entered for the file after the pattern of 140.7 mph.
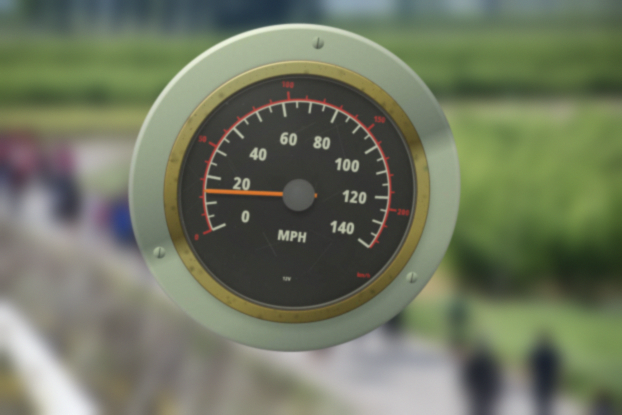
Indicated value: 15 mph
